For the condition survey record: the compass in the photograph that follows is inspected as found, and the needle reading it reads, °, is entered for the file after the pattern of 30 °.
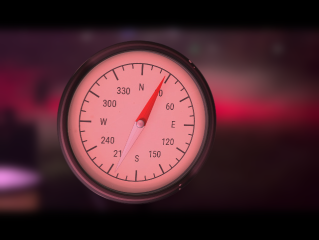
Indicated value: 25 °
